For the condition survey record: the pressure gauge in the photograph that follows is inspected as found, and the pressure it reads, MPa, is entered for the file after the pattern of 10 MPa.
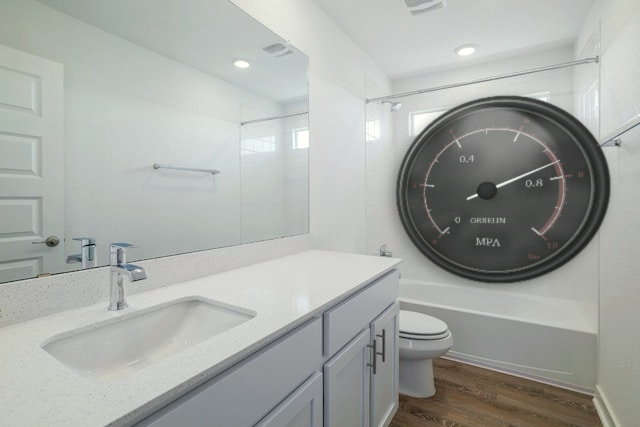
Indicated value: 0.75 MPa
